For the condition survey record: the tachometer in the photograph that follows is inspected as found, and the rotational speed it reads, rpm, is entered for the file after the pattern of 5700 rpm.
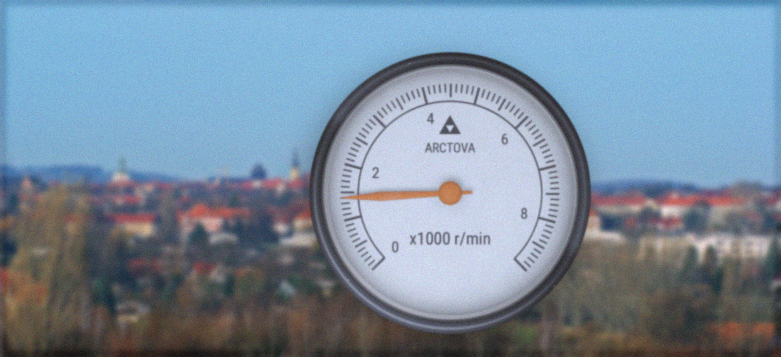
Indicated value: 1400 rpm
